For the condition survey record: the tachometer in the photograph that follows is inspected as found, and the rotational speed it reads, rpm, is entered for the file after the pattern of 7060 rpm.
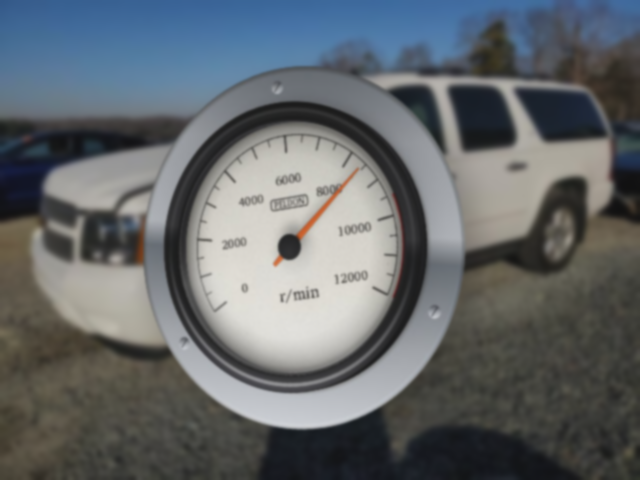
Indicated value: 8500 rpm
